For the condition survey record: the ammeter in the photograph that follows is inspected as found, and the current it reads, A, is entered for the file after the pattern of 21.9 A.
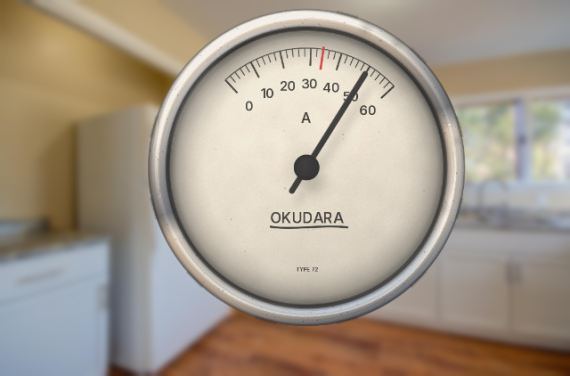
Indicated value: 50 A
